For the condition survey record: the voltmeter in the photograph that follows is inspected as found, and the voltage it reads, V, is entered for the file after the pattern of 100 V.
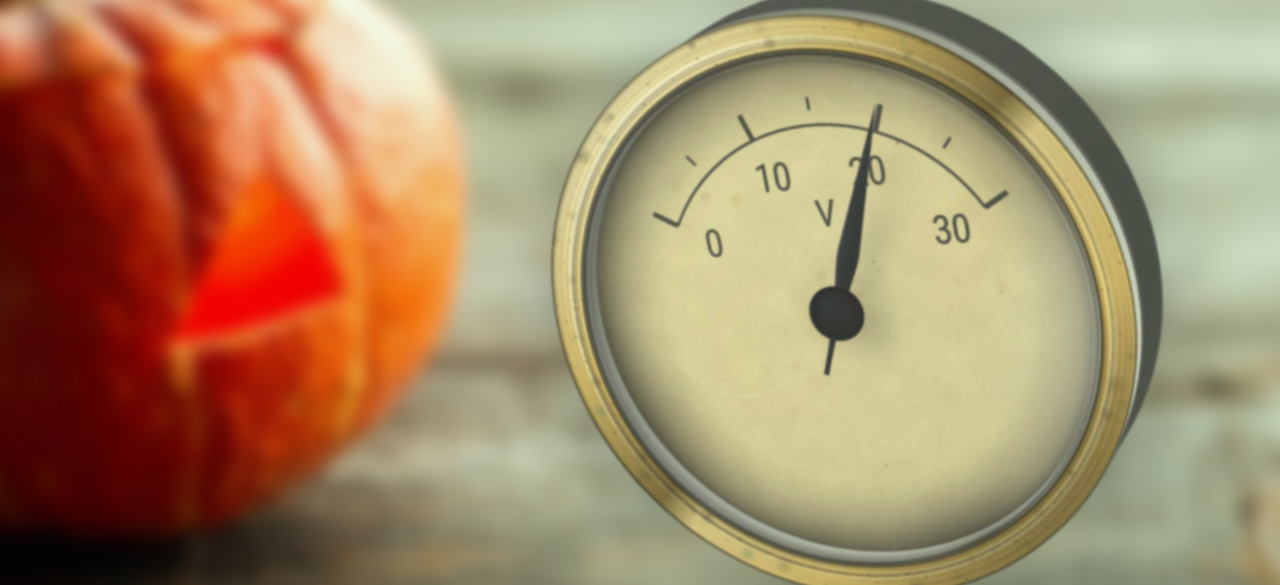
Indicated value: 20 V
